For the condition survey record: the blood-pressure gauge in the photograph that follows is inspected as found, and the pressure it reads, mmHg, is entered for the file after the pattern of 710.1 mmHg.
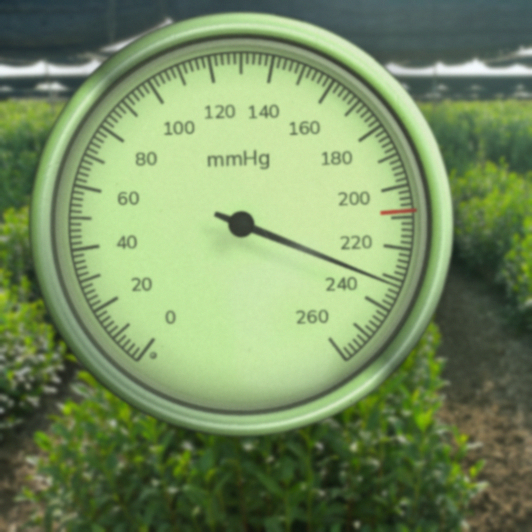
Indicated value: 232 mmHg
